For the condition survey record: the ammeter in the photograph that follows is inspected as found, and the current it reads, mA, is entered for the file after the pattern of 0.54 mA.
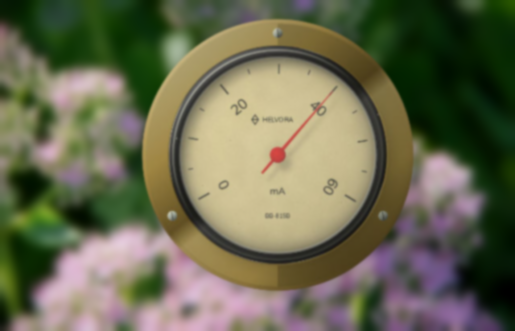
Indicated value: 40 mA
